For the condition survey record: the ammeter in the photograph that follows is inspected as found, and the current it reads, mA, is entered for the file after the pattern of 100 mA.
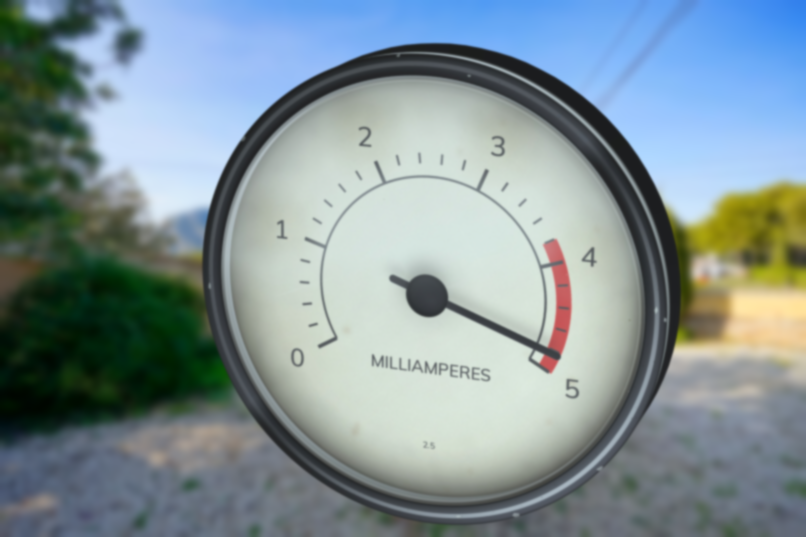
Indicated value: 4.8 mA
